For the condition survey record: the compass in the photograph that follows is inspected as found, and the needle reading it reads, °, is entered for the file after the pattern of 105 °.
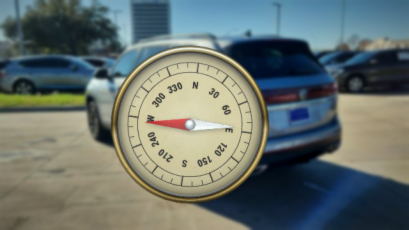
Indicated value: 265 °
